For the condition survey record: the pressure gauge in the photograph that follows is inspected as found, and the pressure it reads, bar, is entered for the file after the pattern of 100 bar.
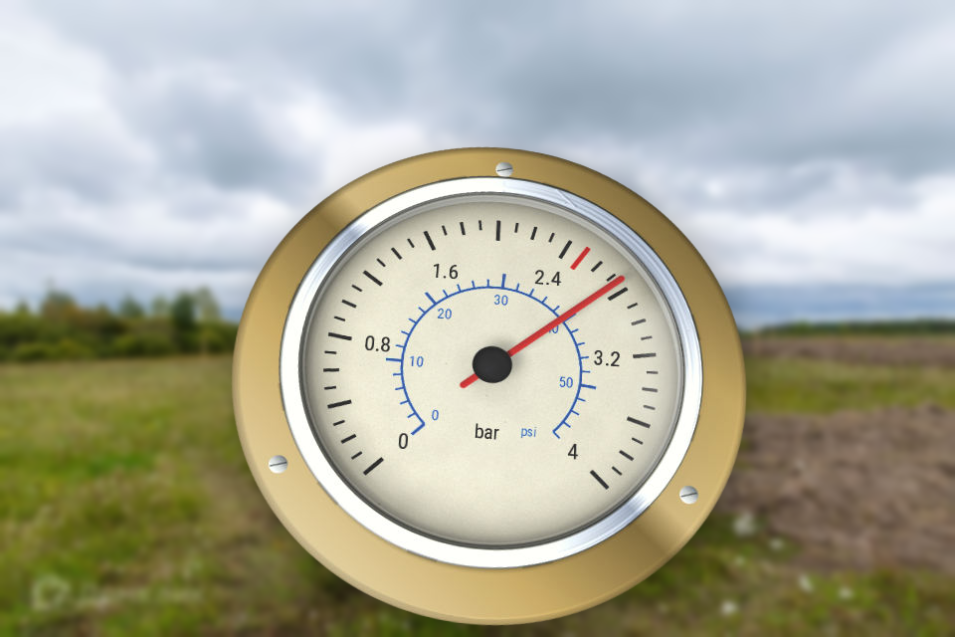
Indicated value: 2.75 bar
